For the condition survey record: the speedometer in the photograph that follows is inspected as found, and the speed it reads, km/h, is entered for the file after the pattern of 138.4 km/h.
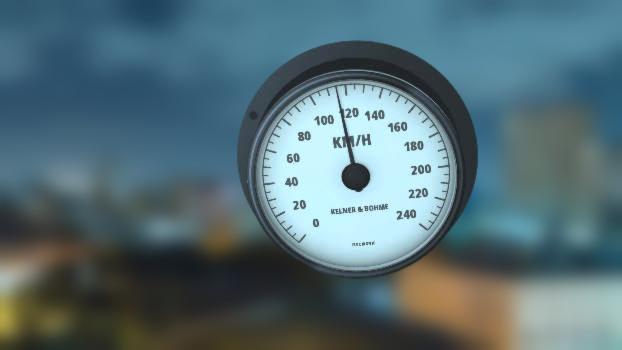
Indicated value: 115 km/h
